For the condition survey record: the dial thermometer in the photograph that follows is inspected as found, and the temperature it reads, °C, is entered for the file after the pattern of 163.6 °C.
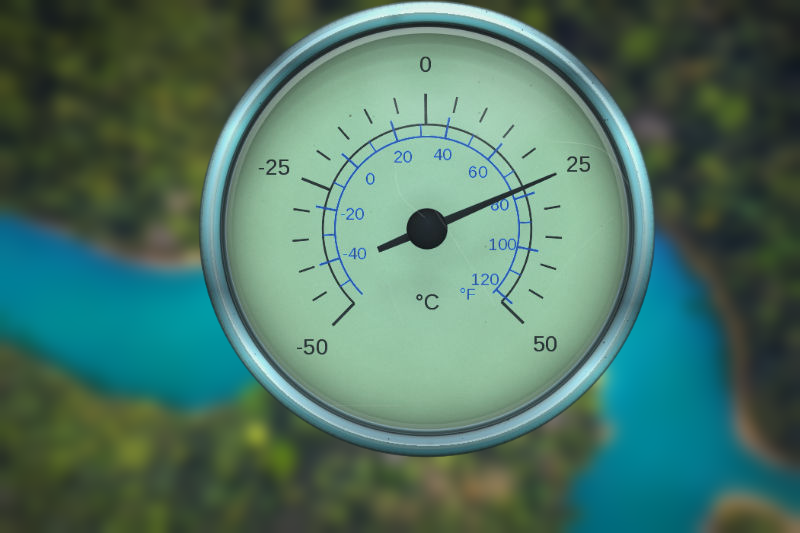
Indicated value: 25 °C
